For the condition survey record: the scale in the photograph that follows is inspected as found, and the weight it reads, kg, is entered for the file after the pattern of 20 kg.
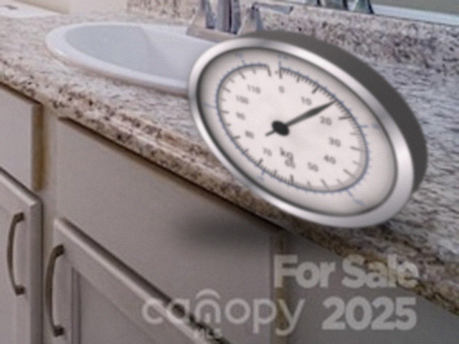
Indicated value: 15 kg
